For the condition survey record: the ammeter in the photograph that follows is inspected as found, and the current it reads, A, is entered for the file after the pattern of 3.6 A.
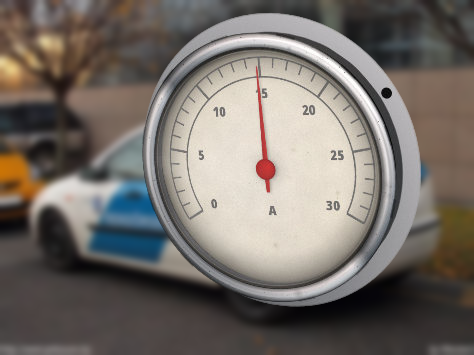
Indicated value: 15 A
